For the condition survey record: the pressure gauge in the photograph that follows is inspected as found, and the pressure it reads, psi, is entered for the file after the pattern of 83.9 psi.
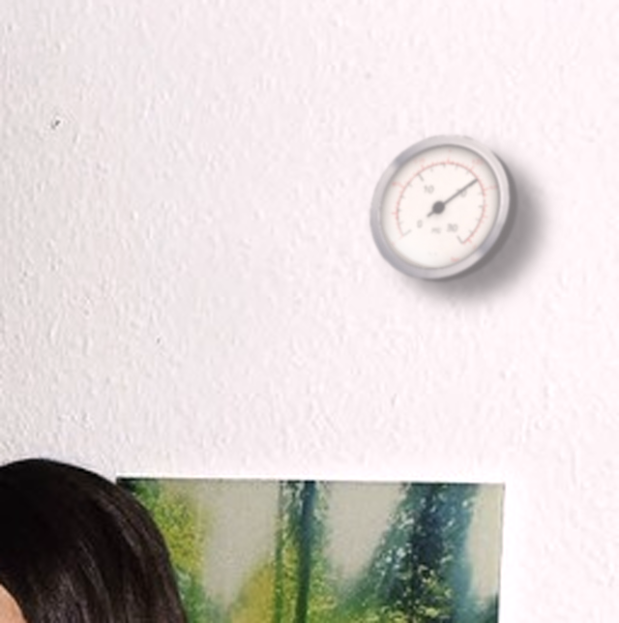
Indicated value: 20 psi
